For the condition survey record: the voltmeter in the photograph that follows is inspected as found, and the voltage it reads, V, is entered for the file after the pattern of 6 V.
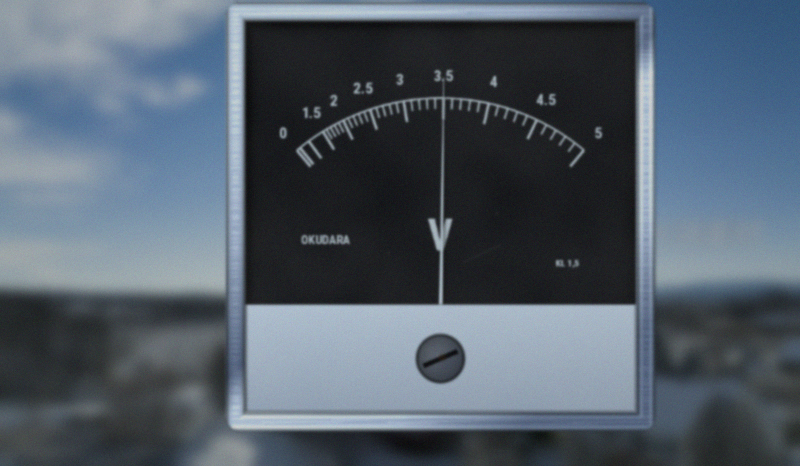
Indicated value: 3.5 V
